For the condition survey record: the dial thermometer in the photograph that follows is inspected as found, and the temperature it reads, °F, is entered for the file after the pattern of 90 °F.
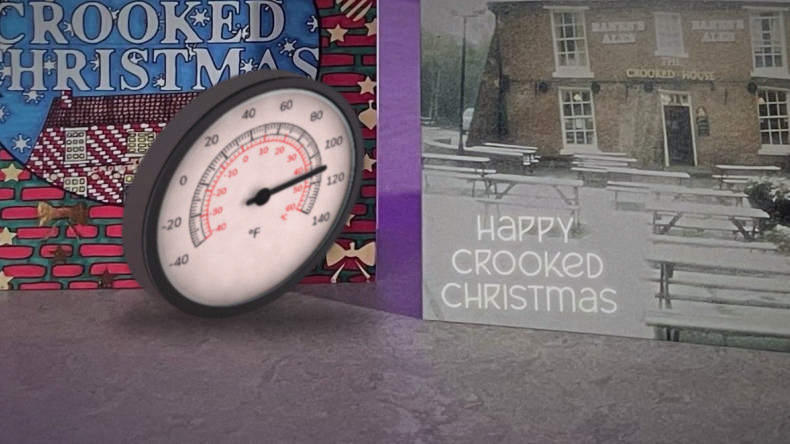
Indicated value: 110 °F
